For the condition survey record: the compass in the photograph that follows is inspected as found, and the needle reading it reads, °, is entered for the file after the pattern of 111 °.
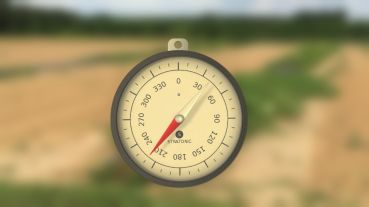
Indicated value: 220 °
